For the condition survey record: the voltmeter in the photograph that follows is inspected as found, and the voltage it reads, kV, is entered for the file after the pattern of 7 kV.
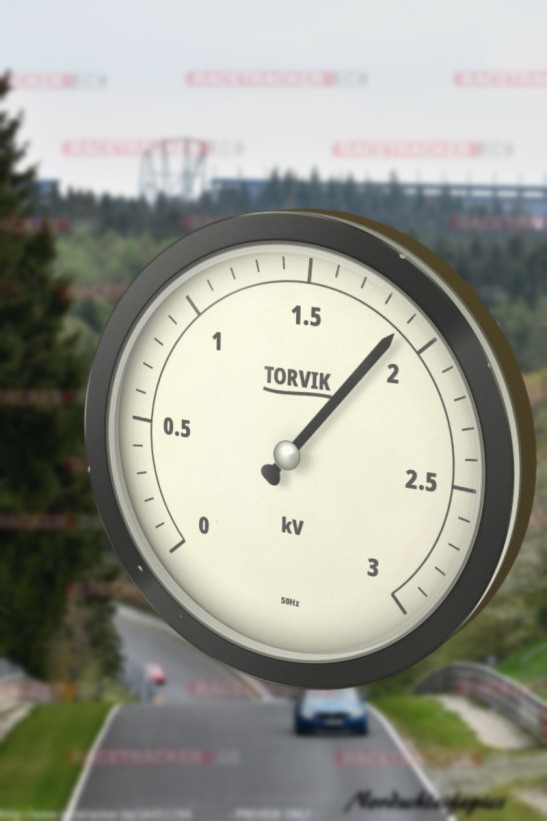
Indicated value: 1.9 kV
